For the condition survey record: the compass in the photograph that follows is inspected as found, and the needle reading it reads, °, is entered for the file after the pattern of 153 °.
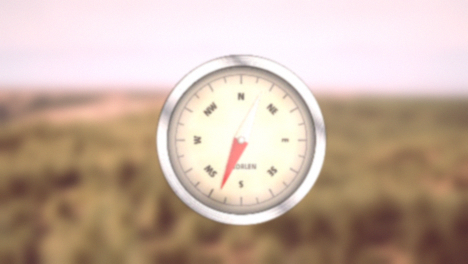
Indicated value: 202.5 °
